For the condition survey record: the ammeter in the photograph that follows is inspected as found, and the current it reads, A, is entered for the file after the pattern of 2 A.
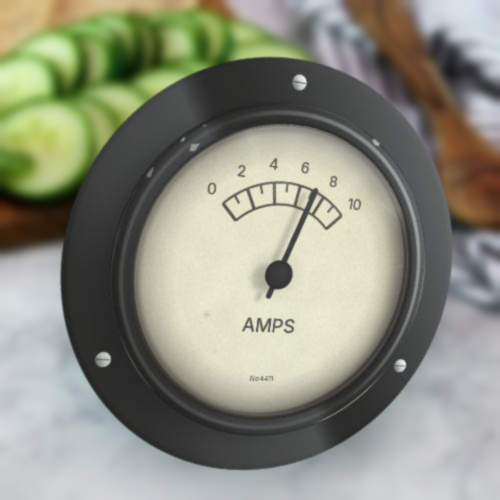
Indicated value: 7 A
